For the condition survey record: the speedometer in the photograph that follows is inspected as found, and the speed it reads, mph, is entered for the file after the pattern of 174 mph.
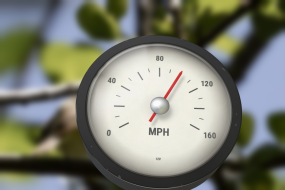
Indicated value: 100 mph
